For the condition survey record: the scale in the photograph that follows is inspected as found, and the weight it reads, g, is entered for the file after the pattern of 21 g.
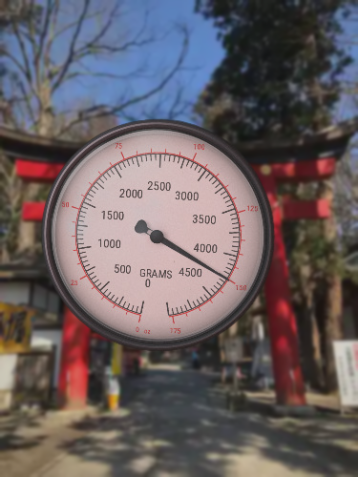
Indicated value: 4250 g
